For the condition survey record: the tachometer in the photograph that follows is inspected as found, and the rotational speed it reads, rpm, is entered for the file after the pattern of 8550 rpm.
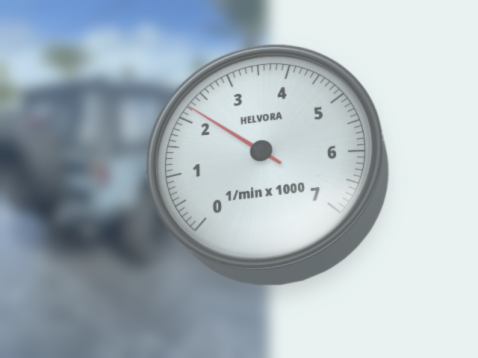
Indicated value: 2200 rpm
